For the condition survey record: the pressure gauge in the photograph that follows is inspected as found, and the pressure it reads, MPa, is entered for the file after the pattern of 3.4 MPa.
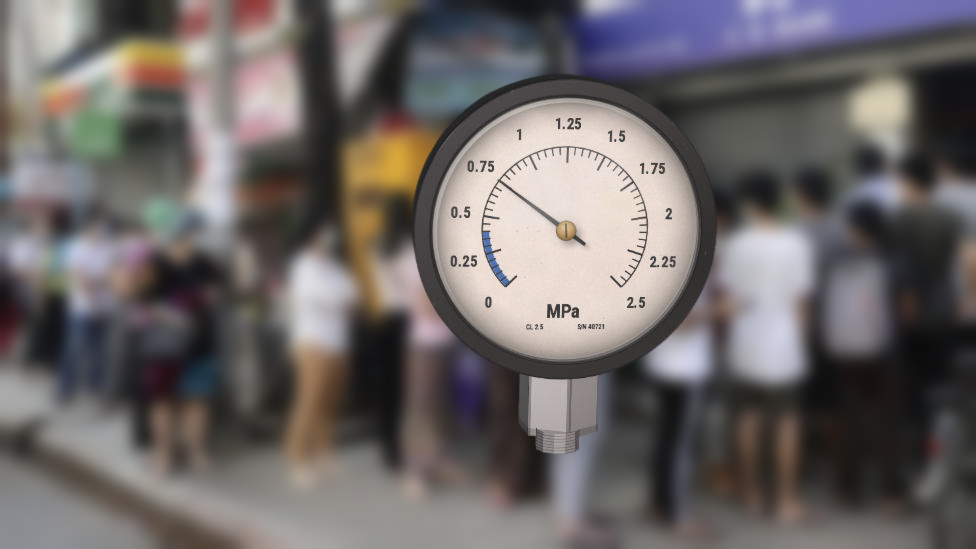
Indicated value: 0.75 MPa
